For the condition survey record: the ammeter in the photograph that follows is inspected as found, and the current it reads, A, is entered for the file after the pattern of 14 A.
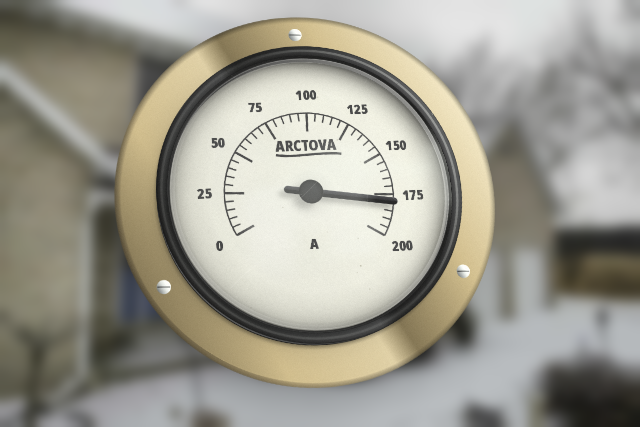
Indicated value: 180 A
